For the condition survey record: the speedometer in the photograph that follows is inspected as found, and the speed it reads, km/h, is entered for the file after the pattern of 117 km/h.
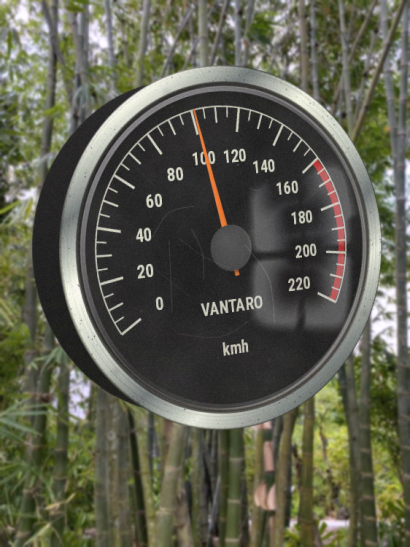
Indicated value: 100 km/h
